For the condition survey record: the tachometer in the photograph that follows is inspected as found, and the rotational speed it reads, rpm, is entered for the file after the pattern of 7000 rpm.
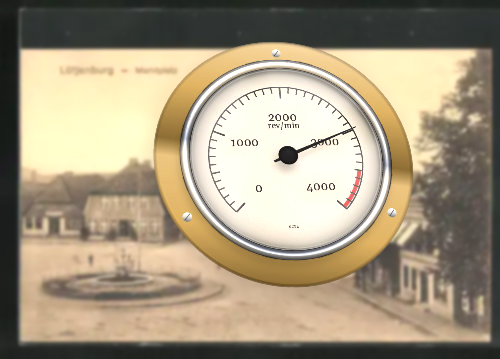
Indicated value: 3000 rpm
